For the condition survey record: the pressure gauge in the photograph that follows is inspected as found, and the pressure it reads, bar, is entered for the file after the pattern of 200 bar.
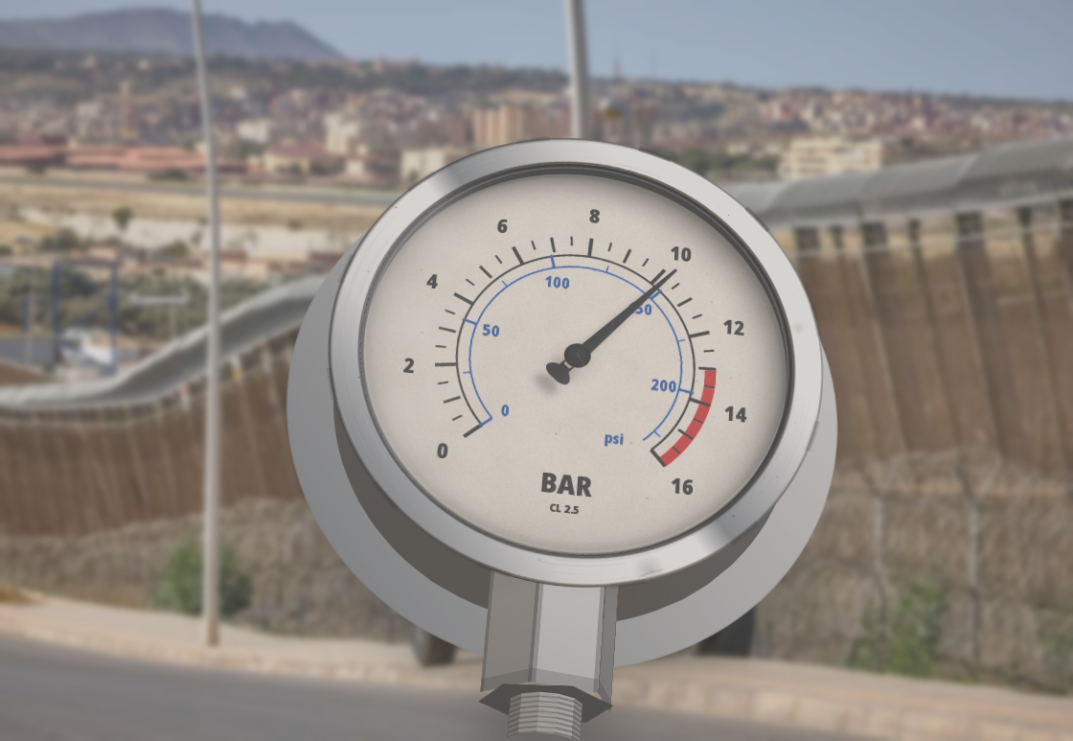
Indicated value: 10.25 bar
